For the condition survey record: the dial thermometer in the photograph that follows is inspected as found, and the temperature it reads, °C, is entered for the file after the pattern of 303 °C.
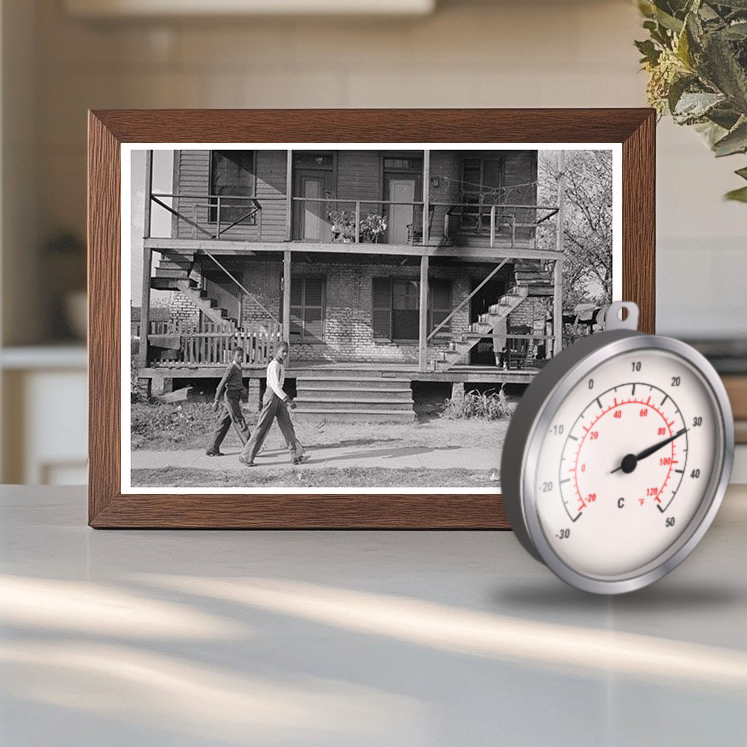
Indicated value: 30 °C
